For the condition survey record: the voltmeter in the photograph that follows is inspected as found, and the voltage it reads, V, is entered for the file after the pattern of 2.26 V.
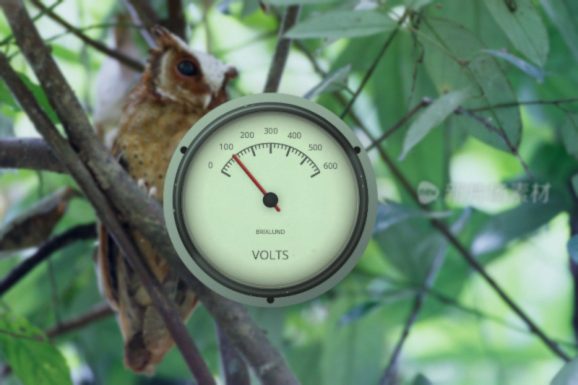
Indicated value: 100 V
